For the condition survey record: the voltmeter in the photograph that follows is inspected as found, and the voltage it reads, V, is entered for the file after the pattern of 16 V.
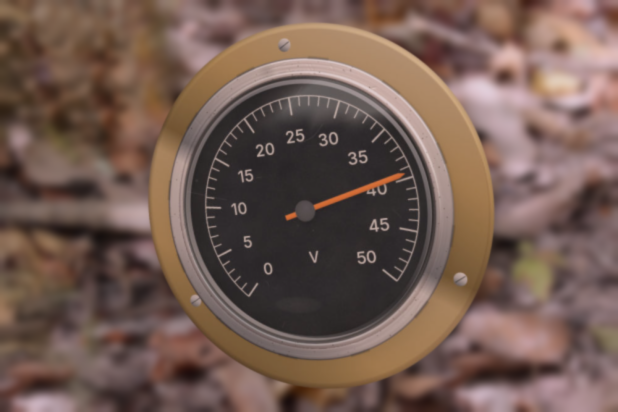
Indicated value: 39.5 V
